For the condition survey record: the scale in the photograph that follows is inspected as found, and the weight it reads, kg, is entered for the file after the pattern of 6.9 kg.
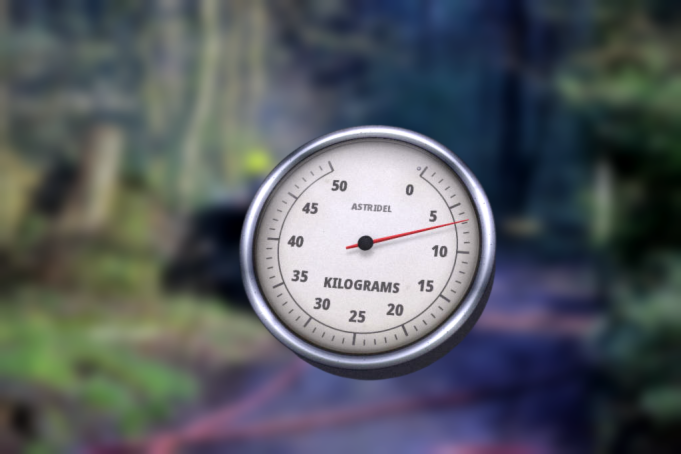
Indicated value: 7 kg
